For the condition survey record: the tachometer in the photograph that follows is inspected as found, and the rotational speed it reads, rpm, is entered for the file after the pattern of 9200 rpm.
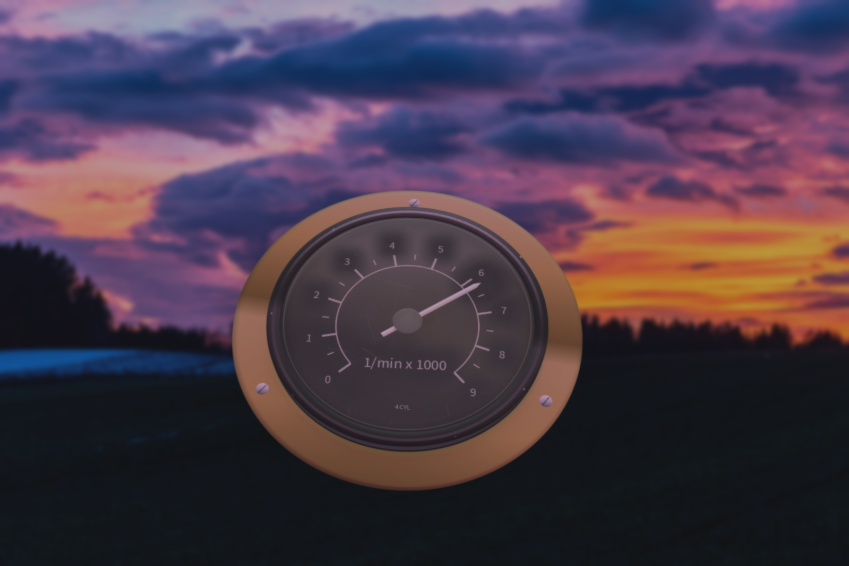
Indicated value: 6250 rpm
